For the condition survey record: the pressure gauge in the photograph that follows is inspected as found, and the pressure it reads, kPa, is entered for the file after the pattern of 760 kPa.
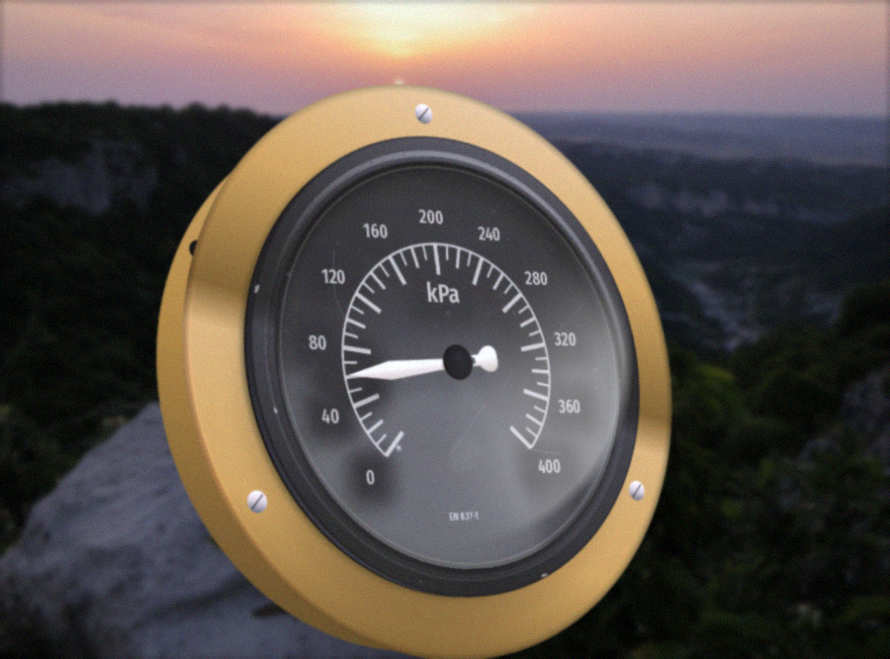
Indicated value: 60 kPa
